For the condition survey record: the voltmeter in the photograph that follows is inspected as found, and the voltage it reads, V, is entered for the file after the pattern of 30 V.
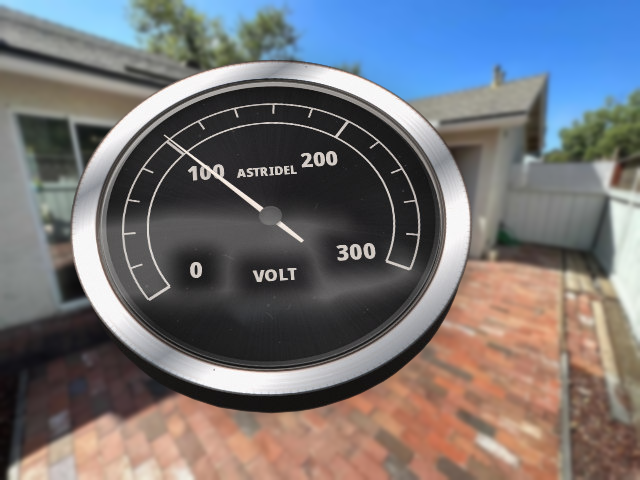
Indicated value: 100 V
